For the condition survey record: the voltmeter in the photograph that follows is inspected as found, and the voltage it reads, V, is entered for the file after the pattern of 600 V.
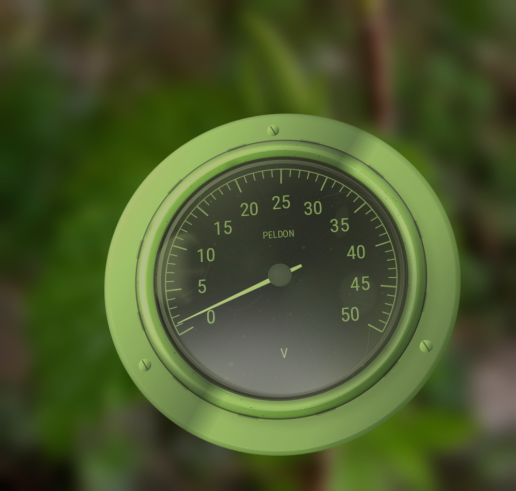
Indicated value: 1 V
